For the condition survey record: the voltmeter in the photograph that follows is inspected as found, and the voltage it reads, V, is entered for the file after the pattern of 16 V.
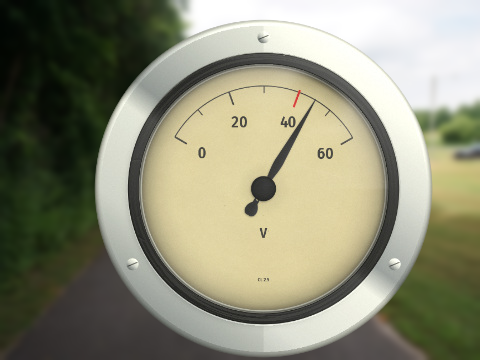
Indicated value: 45 V
